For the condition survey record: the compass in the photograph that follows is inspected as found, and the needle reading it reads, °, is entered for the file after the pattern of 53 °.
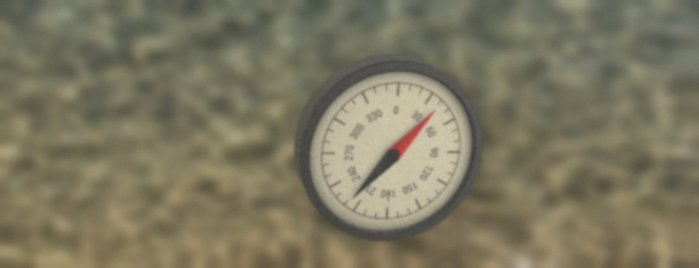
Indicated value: 40 °
